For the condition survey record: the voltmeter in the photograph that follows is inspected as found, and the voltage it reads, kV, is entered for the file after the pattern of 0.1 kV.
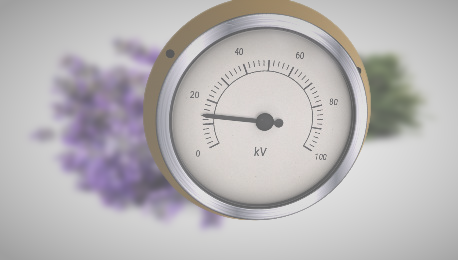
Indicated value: 14 kV
